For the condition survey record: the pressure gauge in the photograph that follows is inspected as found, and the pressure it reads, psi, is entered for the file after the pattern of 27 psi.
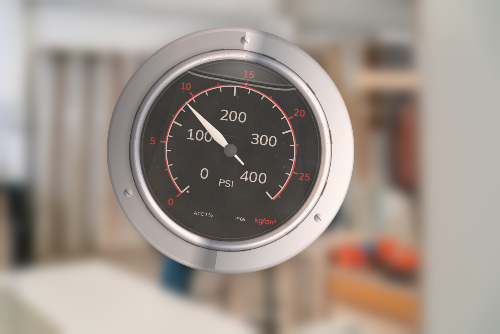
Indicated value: 130 psi
